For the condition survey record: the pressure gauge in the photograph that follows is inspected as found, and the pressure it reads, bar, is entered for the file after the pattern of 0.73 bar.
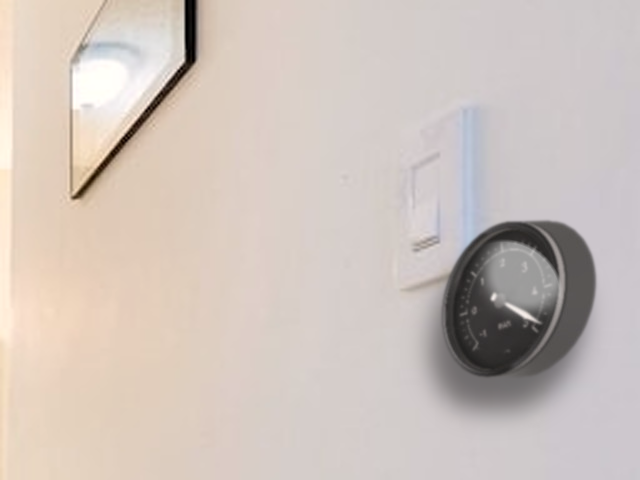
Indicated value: 4.8 bar
